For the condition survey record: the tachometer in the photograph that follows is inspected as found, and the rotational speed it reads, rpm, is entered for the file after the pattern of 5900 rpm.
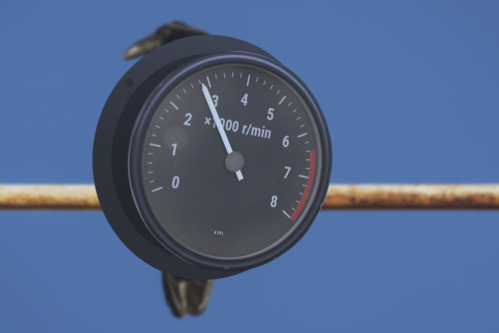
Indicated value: 2800 rpm
